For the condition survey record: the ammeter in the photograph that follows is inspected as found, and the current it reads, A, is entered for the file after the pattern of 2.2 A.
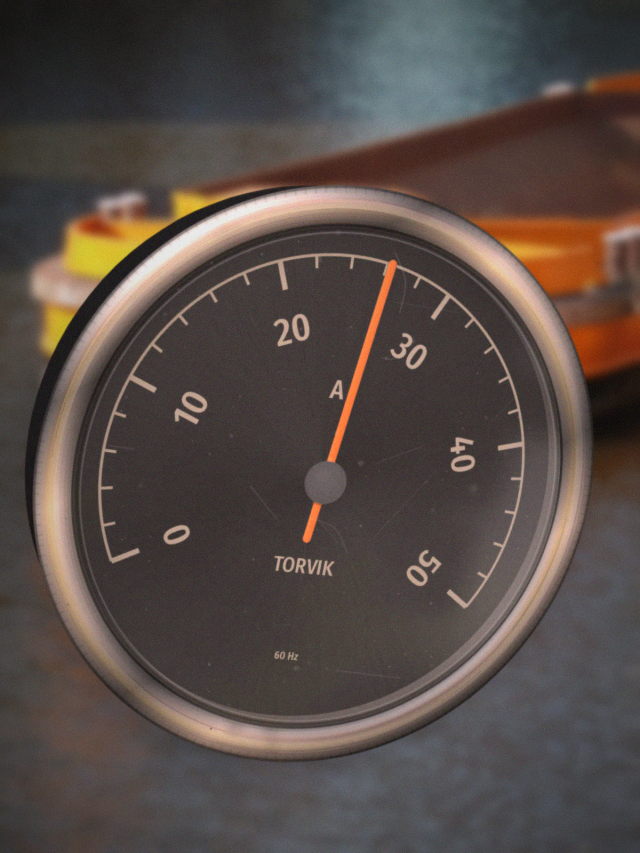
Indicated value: 26 A
